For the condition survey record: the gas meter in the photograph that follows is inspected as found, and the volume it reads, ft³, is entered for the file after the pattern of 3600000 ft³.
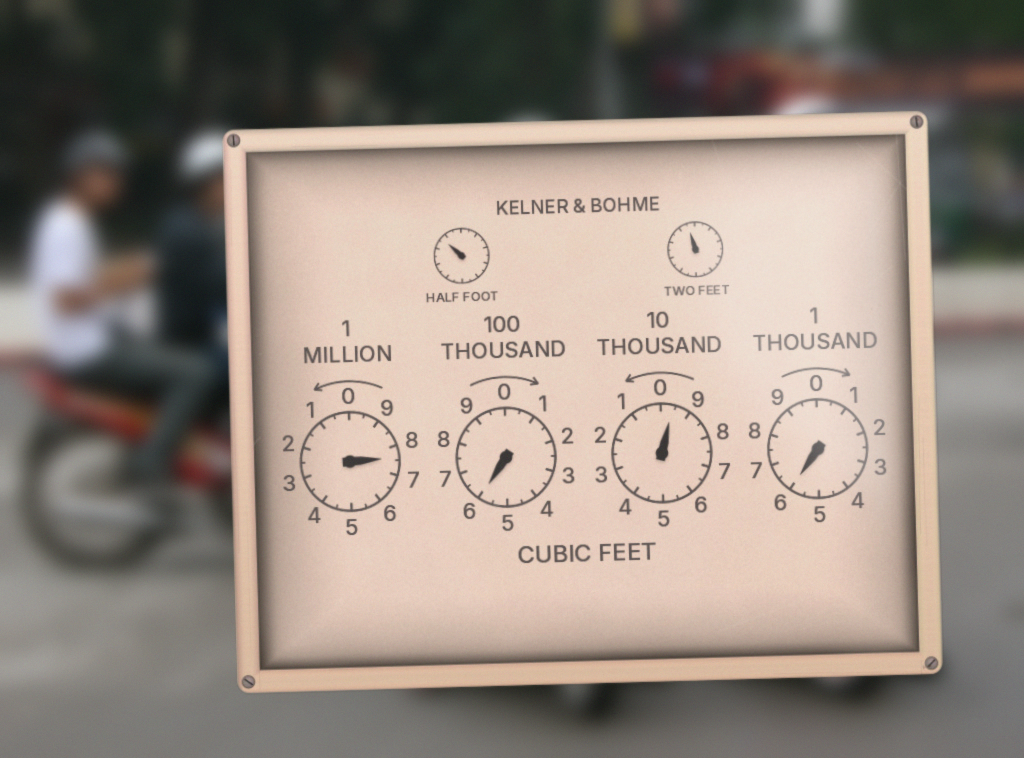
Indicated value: 759600 ft³
